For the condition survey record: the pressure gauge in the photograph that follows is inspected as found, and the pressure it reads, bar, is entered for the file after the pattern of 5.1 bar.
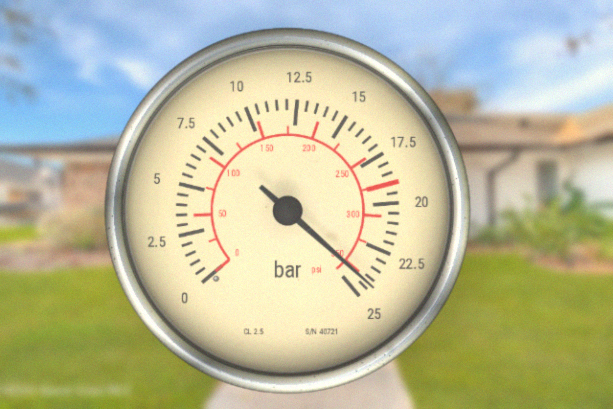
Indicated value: 24.25 bar
